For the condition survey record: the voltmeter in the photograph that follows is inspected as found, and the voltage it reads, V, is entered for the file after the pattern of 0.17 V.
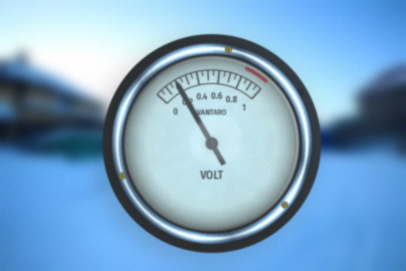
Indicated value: 0.2 V
